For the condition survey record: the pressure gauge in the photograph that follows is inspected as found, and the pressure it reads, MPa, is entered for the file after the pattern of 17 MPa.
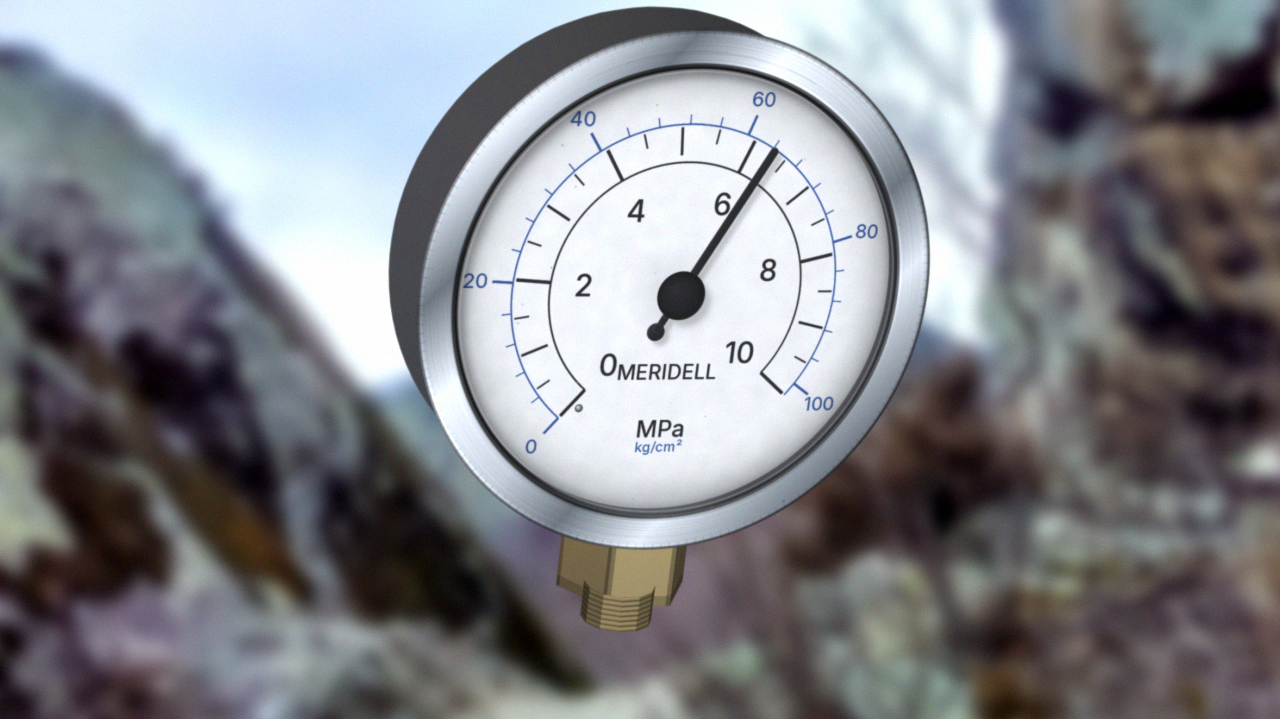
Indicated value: 6.25 MPa
